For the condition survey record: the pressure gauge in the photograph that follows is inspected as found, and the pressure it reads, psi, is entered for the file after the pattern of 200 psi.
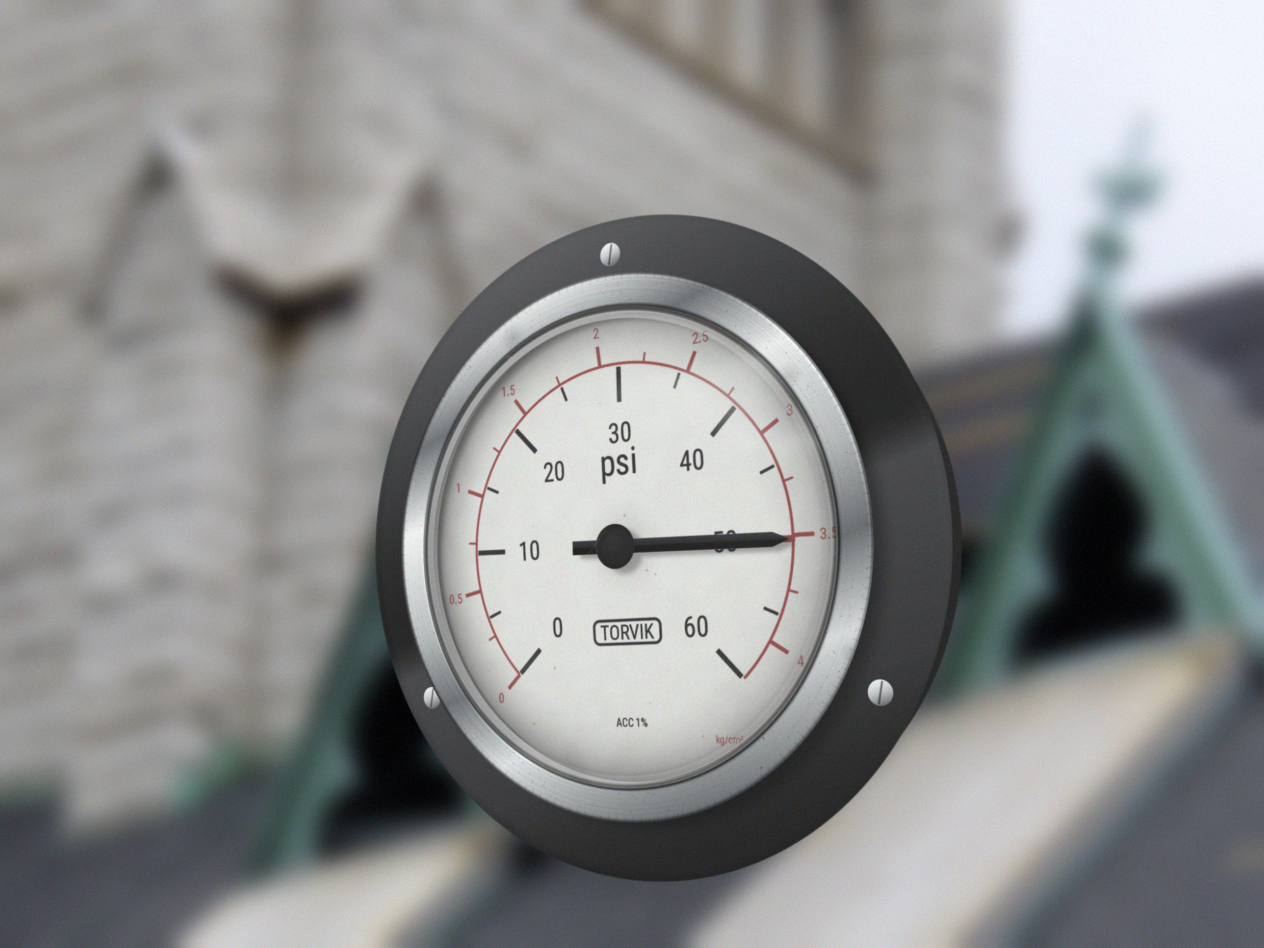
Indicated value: 50 psi
